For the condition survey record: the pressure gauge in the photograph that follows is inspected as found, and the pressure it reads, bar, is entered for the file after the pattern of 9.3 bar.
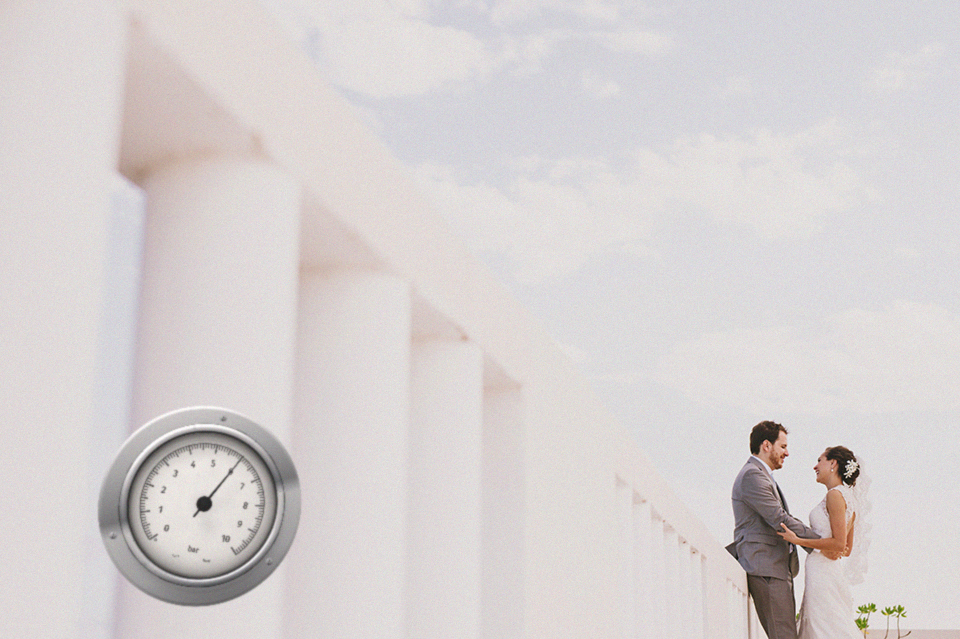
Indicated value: 6 bar
